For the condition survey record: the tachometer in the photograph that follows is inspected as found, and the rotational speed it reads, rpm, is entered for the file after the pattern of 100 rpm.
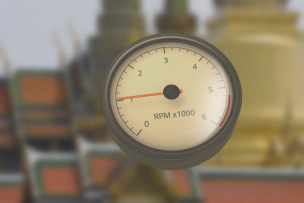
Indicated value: 1000 rpm
